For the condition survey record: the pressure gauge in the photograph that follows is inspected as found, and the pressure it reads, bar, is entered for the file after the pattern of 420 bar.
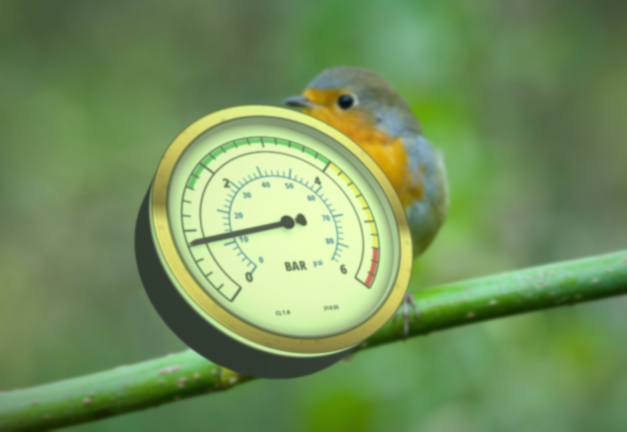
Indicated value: 0.8 bar
